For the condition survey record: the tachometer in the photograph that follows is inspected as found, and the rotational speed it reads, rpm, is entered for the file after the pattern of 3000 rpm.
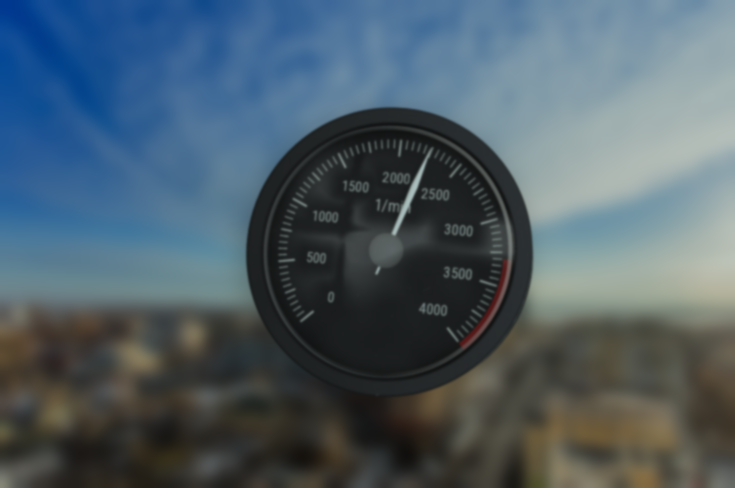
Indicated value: 2250 rpm
